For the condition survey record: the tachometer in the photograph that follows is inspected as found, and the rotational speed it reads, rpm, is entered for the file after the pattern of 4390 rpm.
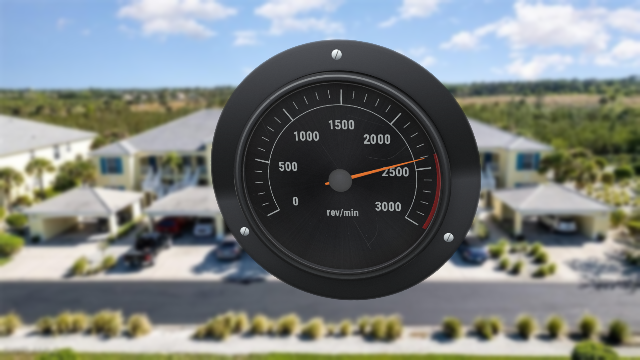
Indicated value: 2400 rpm
